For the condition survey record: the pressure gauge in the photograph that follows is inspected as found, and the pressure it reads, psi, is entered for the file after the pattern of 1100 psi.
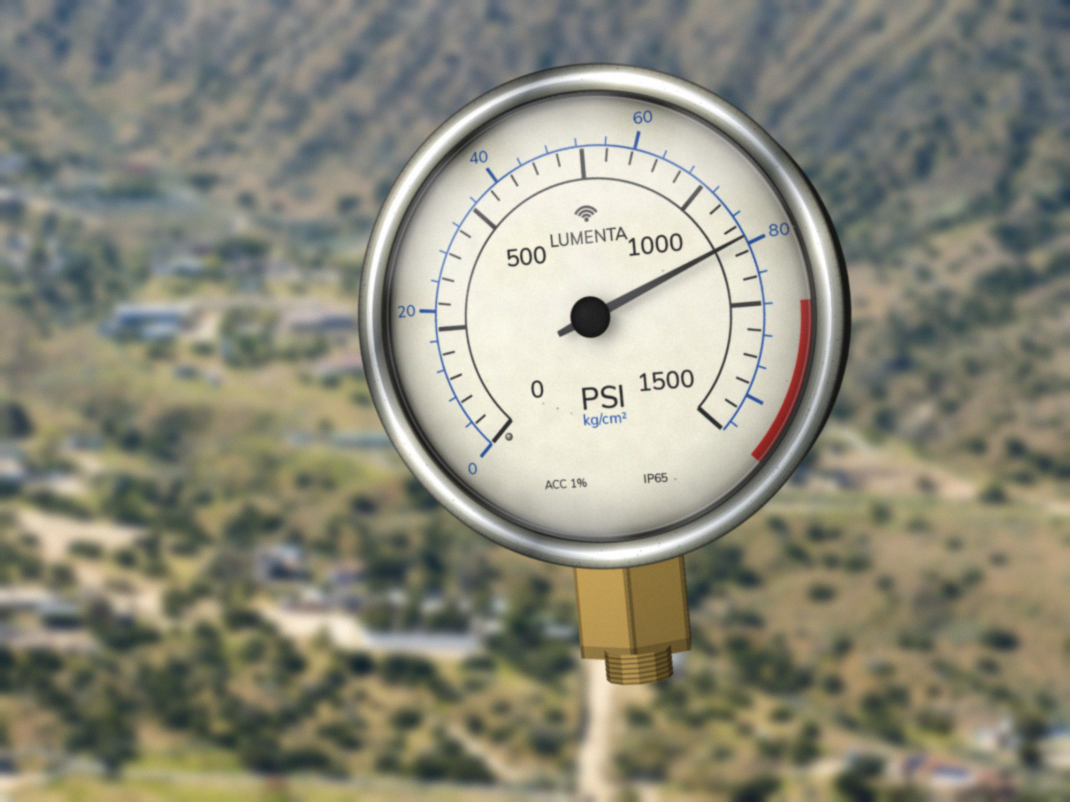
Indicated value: 1125 psi
